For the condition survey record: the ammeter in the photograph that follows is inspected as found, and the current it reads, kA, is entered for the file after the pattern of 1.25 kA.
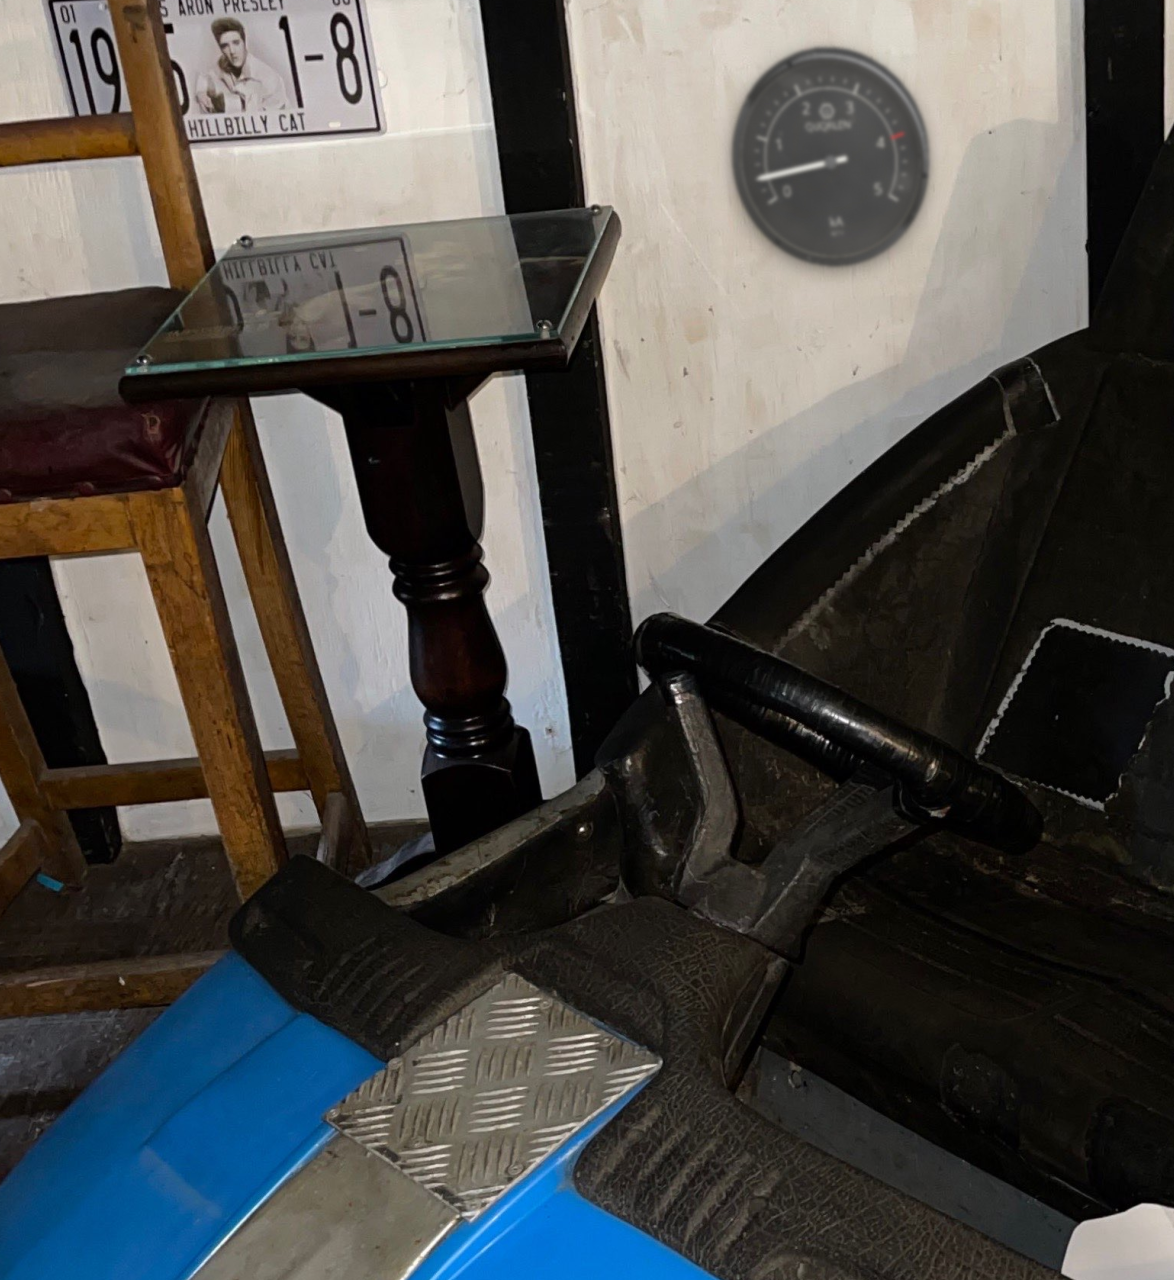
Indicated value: 0.4 kA
